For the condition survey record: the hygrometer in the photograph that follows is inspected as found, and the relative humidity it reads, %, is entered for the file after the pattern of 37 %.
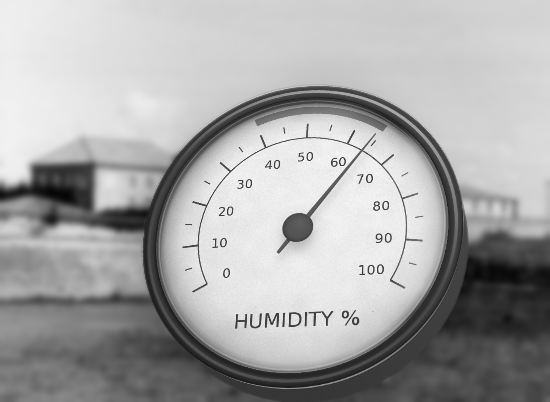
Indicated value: 65 %
